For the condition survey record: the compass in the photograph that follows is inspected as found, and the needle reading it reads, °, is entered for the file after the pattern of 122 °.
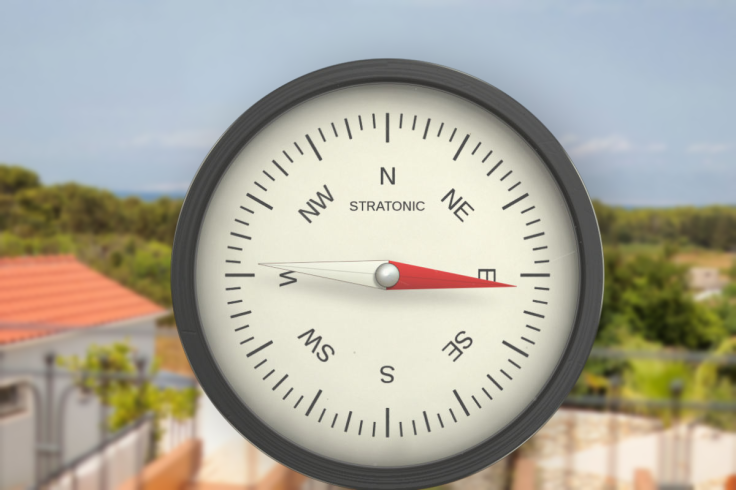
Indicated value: 95 °
